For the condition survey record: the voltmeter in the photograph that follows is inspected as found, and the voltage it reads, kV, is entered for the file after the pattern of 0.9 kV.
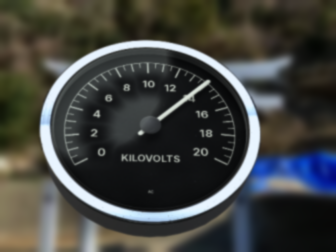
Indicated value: 14 kV
